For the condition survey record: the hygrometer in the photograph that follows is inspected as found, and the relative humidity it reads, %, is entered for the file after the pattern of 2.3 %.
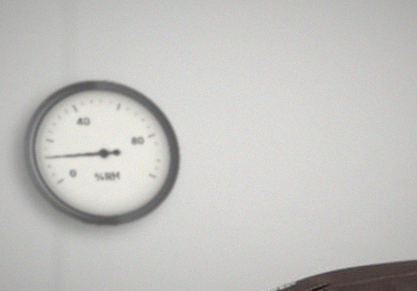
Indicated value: 12 %
